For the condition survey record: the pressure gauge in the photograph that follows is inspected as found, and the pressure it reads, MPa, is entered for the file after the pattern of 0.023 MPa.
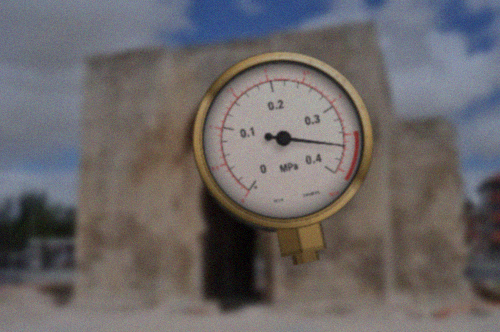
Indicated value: 0.36 MPa
